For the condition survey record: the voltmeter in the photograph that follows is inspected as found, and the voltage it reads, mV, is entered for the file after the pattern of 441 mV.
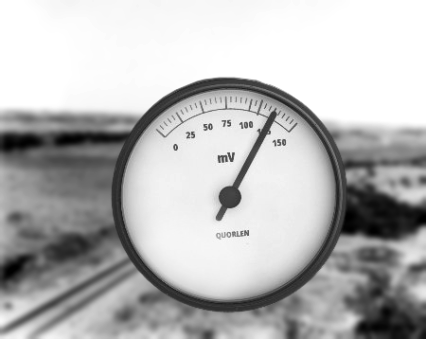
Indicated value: 125 mV
